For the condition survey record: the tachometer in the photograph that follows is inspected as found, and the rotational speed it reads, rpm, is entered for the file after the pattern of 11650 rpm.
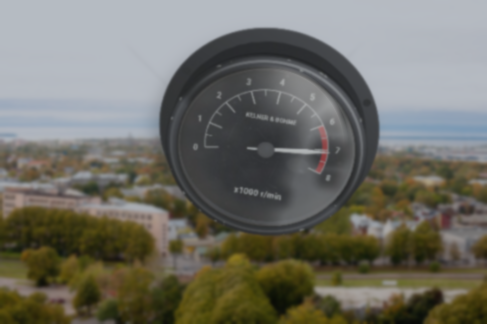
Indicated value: 7000 rpm
